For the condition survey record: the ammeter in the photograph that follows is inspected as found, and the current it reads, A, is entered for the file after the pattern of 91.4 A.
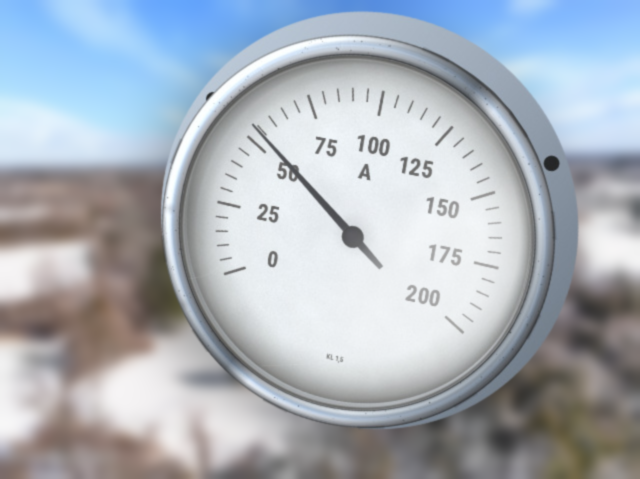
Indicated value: 55 A
